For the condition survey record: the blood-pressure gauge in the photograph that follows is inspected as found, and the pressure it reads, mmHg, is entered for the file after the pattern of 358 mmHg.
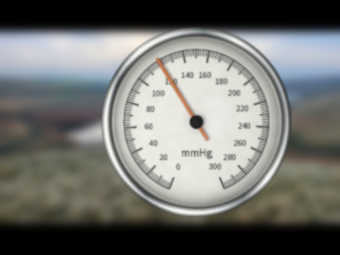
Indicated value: 120 mmHg
